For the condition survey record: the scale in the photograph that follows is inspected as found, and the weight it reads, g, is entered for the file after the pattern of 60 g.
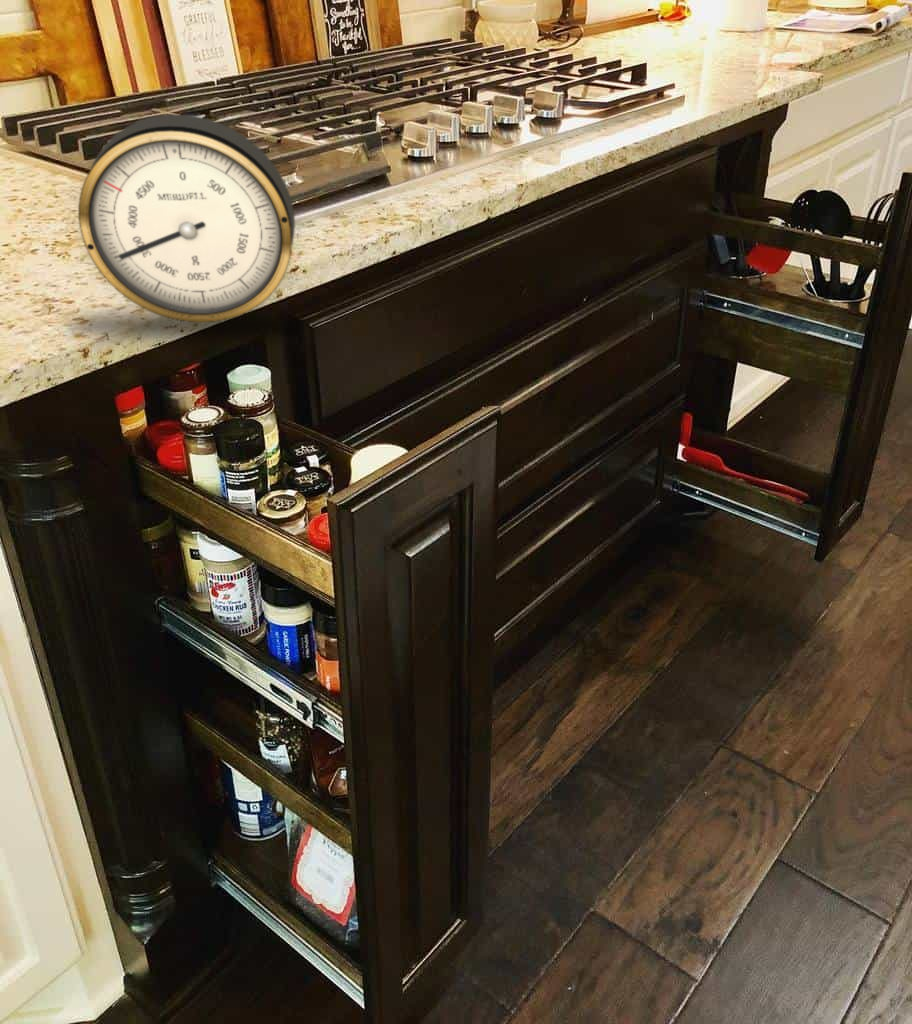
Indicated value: 3500 g
